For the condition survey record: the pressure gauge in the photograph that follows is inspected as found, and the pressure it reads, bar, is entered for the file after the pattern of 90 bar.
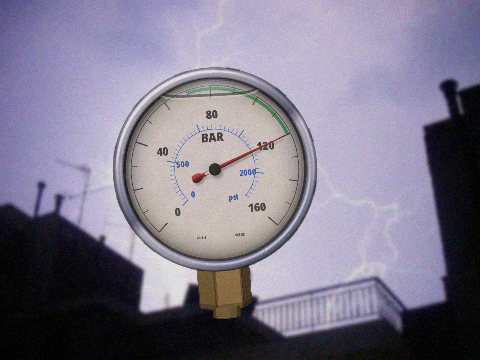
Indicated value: 120 bar
